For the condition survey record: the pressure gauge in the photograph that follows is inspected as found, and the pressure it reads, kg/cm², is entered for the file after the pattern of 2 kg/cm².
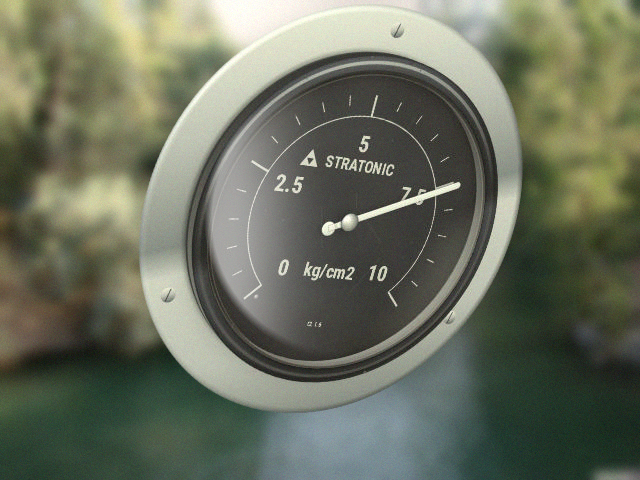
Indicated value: 7.5 kg/cm²
